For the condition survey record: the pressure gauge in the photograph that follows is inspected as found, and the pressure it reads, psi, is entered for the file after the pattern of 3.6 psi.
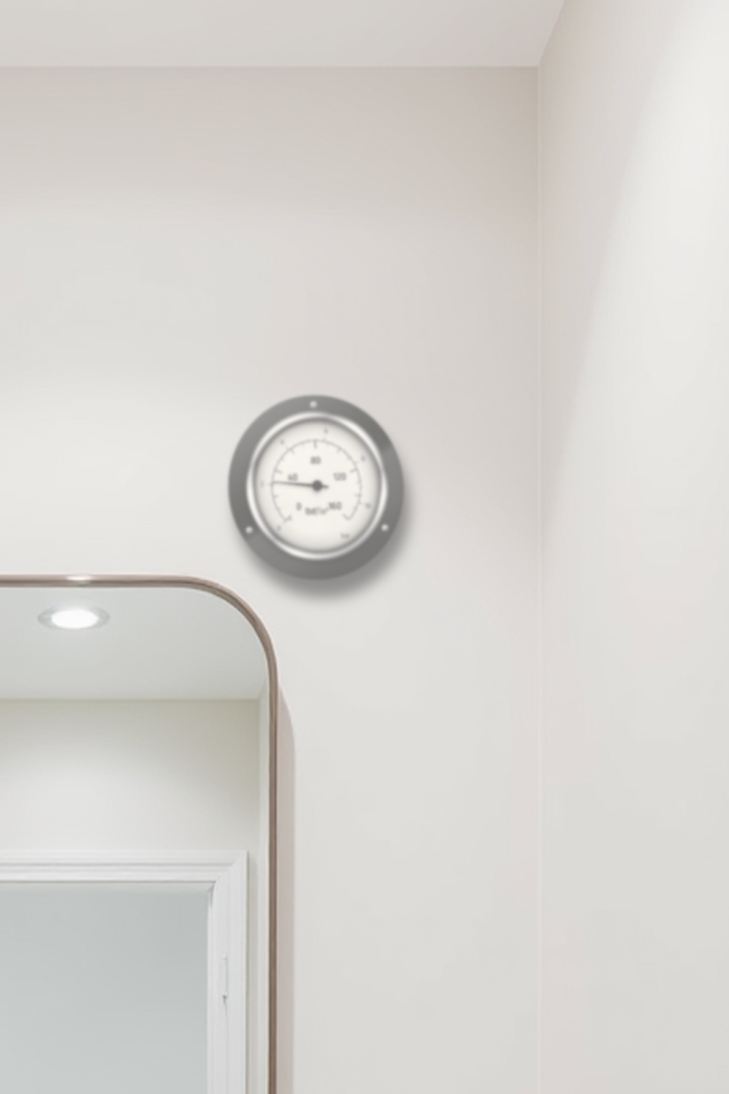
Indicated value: 30 psi
